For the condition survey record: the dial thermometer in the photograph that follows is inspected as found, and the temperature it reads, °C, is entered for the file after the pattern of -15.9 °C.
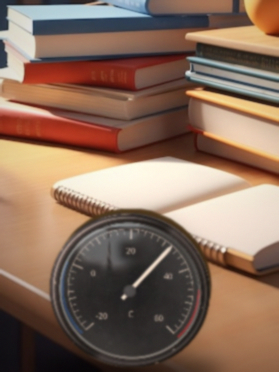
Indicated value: 32 °C
